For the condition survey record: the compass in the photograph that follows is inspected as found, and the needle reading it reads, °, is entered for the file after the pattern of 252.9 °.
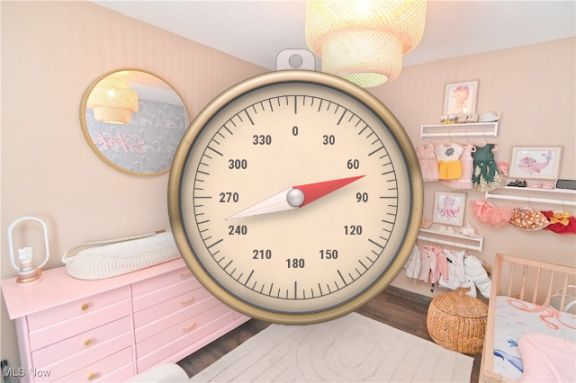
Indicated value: 72.5 °
